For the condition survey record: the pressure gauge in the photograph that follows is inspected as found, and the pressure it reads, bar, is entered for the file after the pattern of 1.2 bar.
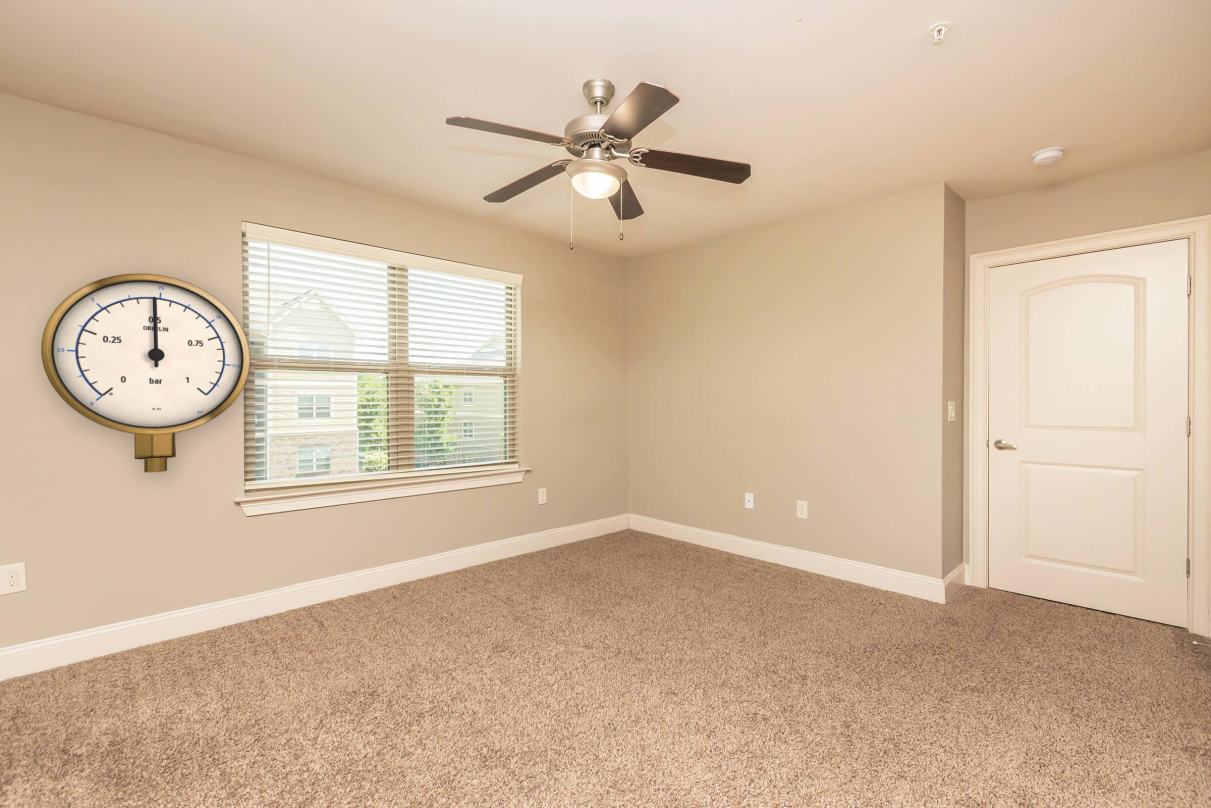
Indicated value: 0.5 bar
